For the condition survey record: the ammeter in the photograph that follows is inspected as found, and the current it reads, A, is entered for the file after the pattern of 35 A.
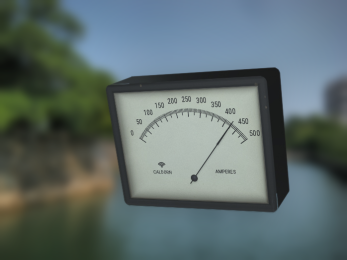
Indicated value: 425 A
